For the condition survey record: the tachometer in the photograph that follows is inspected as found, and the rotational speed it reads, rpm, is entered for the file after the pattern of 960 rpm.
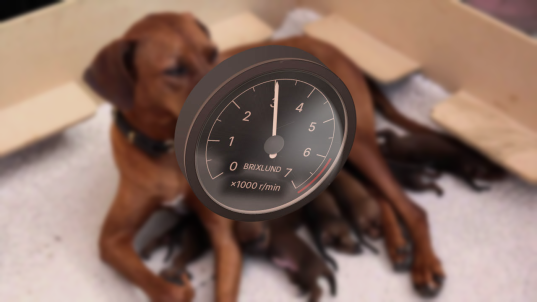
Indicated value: 3000 rpm
